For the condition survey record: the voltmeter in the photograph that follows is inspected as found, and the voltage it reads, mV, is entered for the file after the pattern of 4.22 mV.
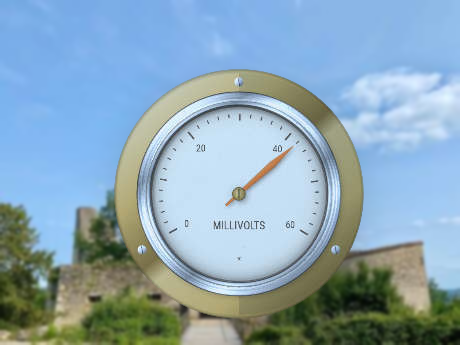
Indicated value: 42 mV
